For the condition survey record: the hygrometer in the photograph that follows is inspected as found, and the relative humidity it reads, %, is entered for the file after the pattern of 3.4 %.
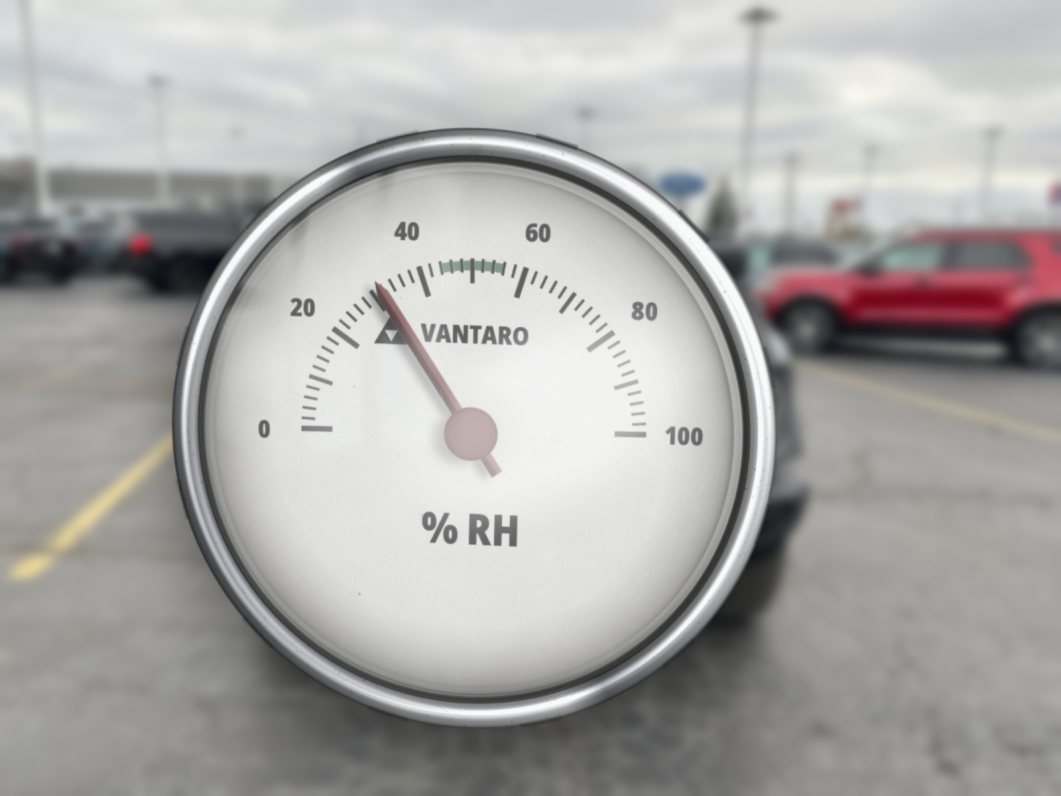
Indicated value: 32 %
